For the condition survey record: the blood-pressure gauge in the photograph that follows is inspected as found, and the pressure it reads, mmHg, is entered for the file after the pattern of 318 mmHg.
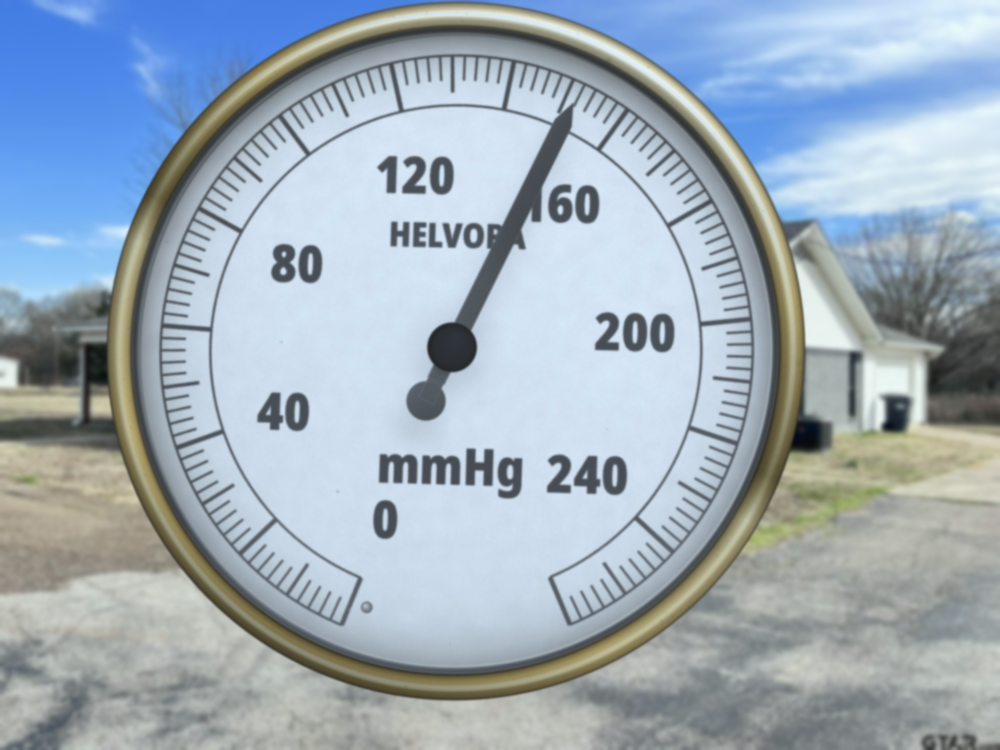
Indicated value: 152 mmHg
